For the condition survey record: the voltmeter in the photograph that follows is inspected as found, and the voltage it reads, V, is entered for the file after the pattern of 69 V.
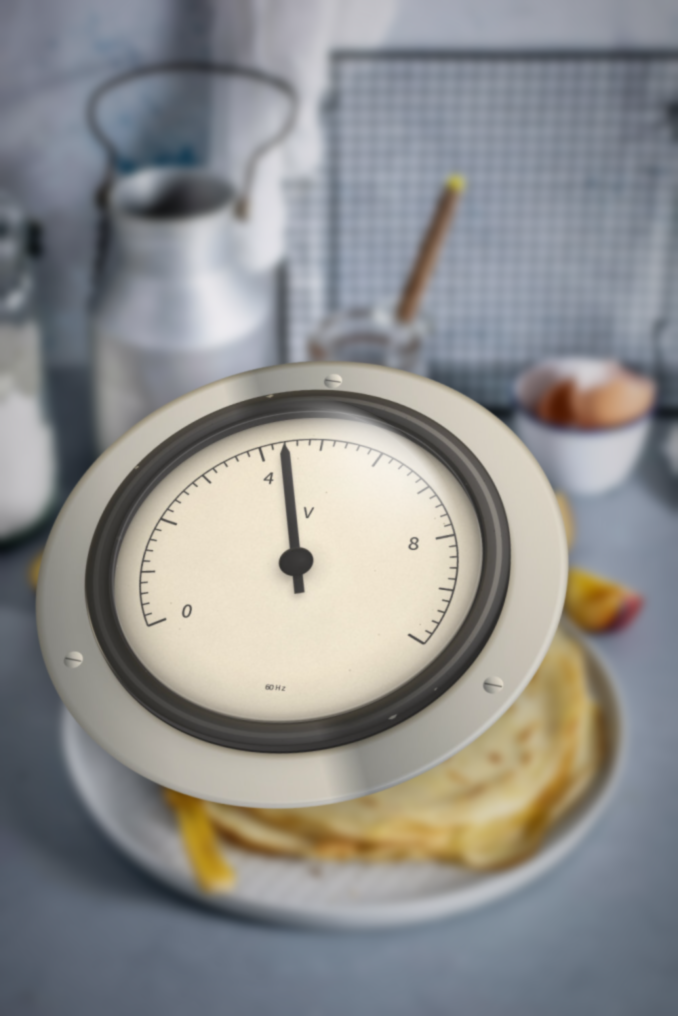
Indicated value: 4.4 V
